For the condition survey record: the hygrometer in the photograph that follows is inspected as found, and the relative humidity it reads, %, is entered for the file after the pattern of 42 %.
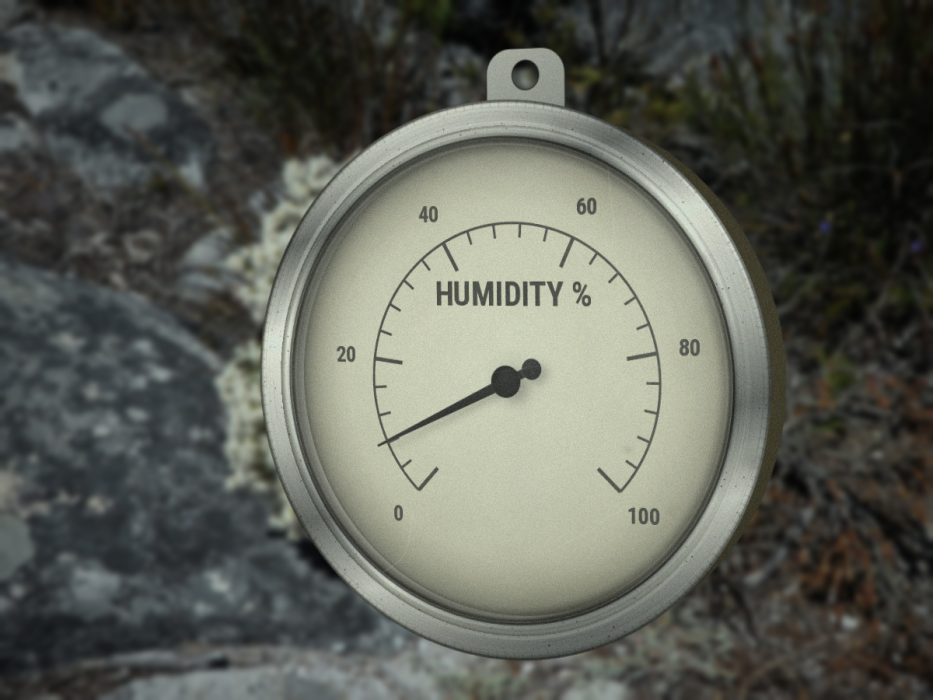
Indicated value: 8 %
